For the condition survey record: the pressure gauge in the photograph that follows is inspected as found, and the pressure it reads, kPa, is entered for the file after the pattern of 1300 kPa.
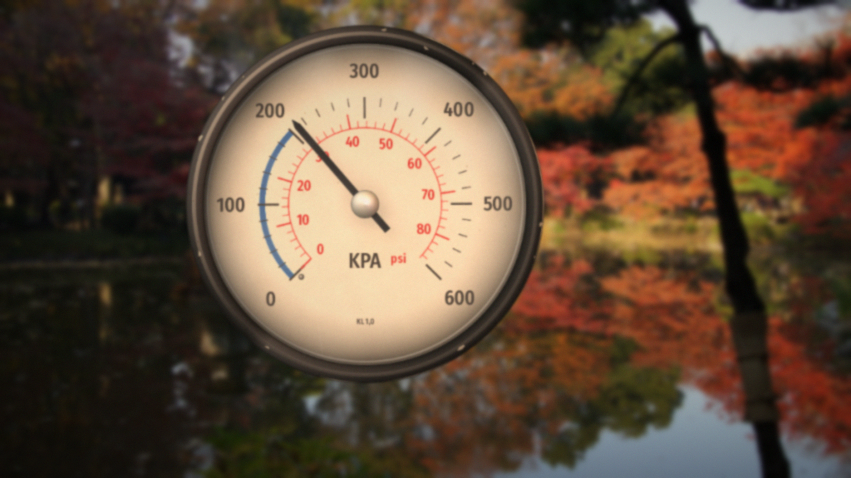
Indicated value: 210 kPa
